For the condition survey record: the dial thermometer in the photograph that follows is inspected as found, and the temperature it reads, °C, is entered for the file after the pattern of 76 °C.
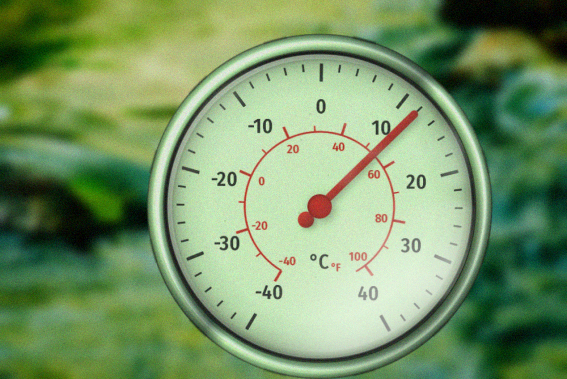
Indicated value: 12 °C
